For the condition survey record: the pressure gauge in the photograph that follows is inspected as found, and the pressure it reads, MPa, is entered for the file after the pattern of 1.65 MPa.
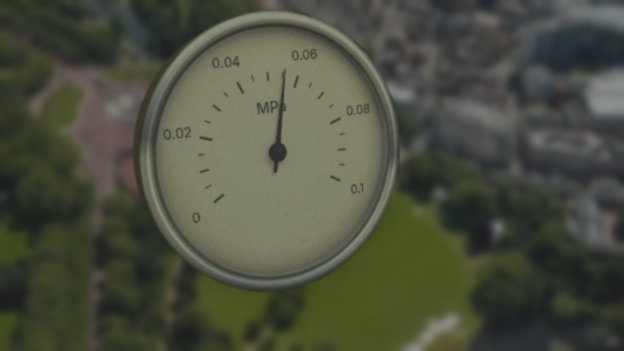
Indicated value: 0.055 MPa
